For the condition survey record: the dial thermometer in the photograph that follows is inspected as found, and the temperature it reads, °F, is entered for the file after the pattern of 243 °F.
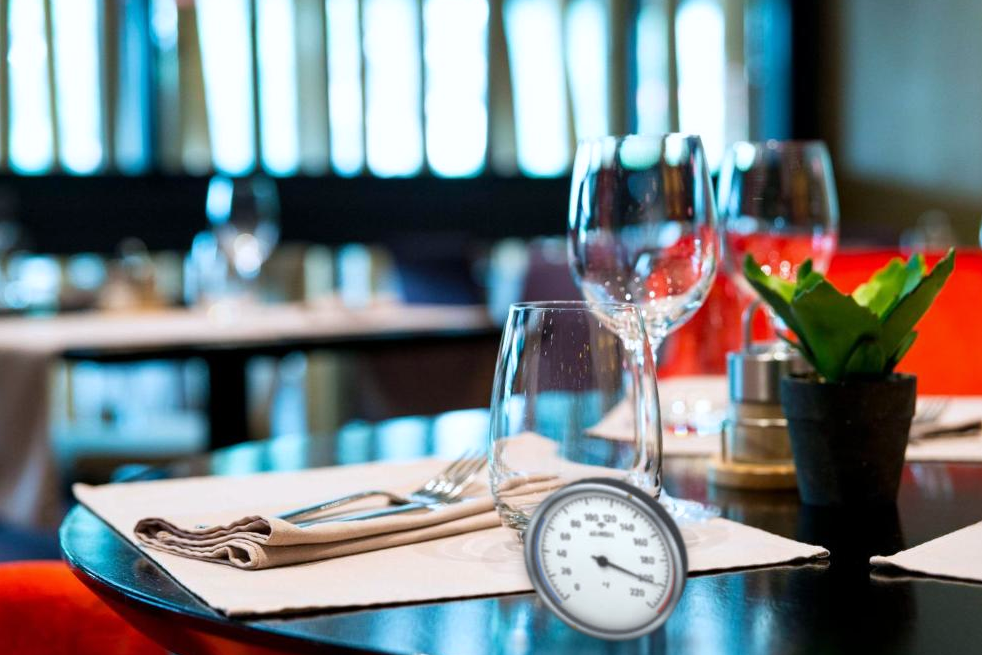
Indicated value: 200 °F
